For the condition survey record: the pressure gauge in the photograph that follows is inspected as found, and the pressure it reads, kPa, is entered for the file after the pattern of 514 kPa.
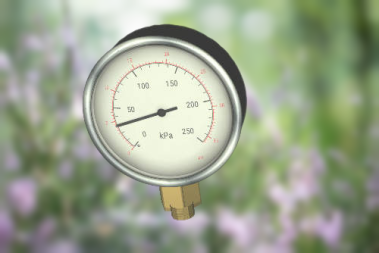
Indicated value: 30 kPa
